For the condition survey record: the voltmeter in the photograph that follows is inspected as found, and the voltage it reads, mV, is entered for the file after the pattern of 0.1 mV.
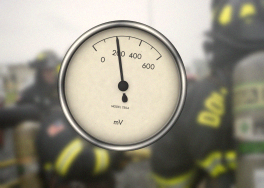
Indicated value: 200 mV
